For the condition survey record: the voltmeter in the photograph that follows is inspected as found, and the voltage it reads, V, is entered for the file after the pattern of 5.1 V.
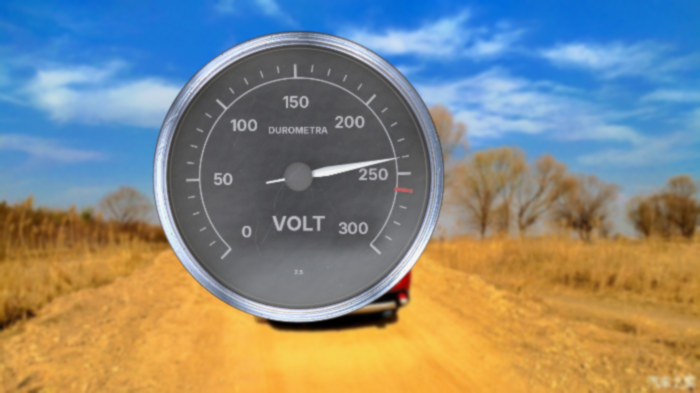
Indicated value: 240 V
